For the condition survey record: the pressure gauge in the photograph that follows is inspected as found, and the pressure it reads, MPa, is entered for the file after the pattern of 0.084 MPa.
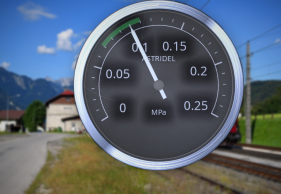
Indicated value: 0.1 MPa
